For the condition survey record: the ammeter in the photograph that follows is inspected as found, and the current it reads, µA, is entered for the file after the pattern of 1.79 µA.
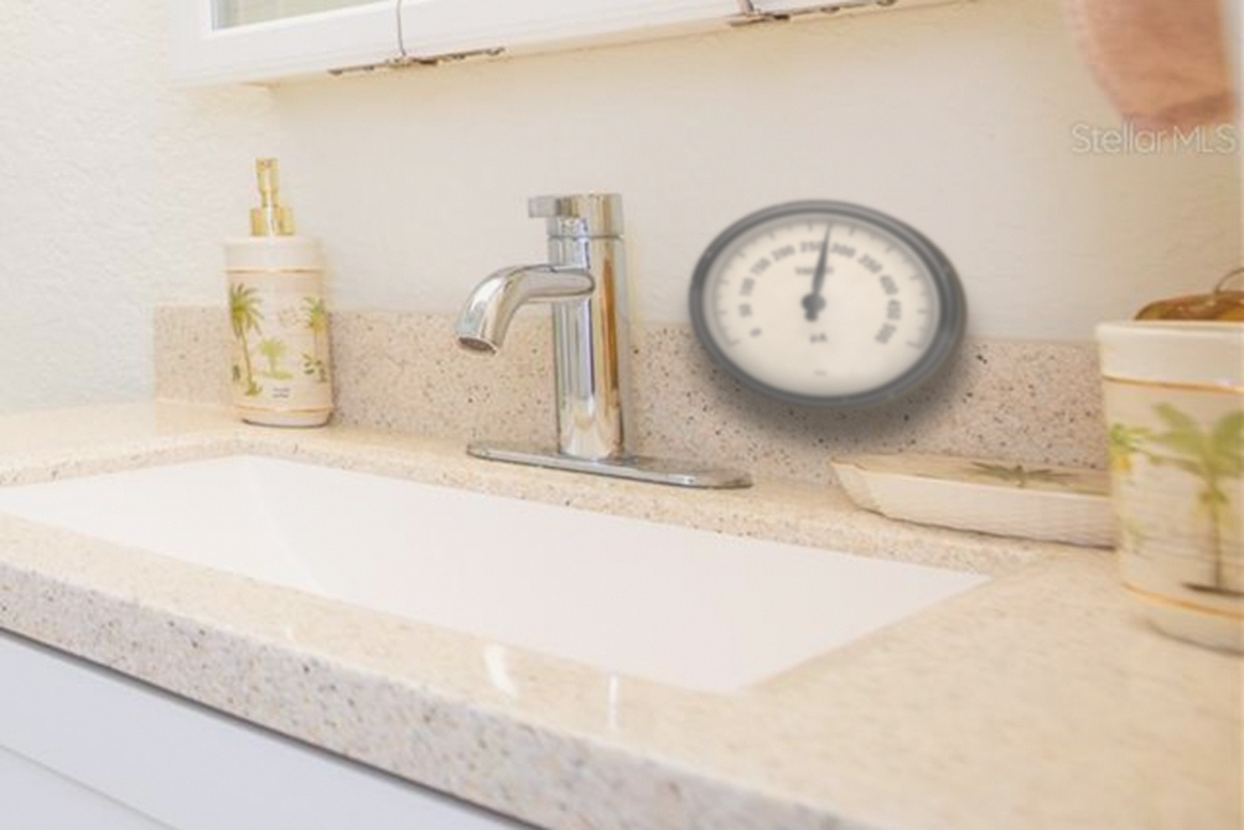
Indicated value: 275 µA
